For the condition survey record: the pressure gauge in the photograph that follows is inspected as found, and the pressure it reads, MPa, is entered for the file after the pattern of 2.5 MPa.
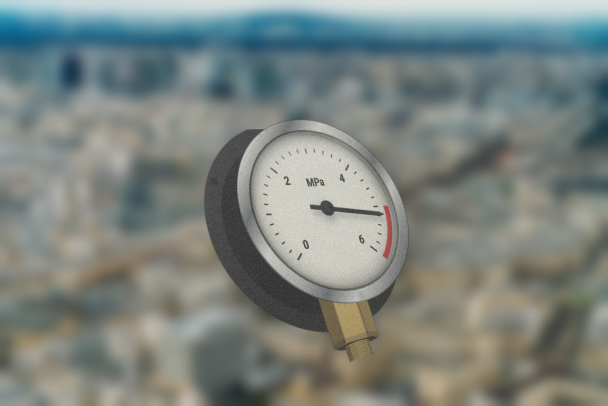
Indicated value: 5.2 MPa
